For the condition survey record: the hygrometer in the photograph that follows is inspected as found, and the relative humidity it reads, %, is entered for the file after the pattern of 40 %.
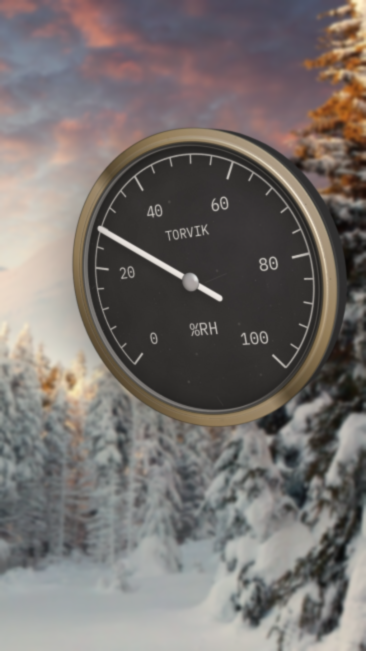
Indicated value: 28 %
